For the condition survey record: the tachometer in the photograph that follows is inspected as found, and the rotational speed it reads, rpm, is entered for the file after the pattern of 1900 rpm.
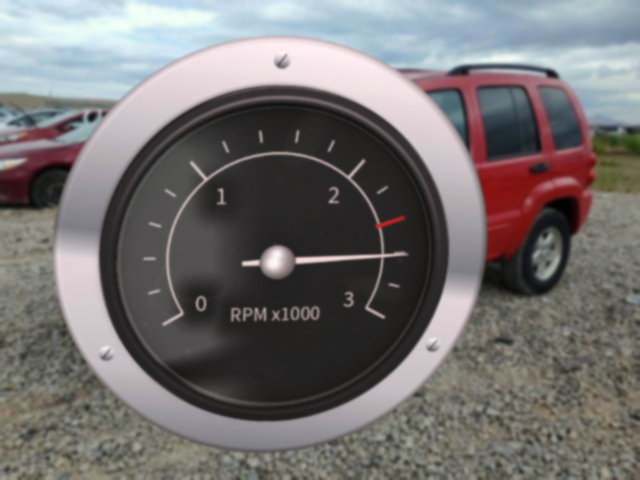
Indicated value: 2600 rpm
